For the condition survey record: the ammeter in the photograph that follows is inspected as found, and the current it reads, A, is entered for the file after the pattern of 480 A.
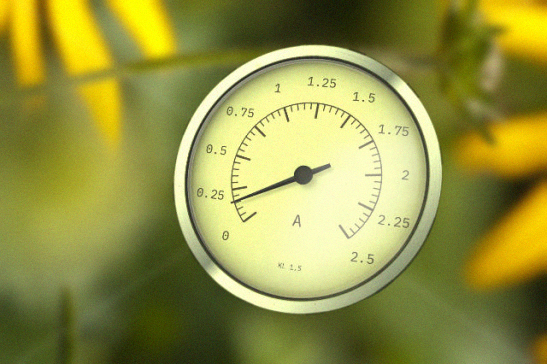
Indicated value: 0.15 A
